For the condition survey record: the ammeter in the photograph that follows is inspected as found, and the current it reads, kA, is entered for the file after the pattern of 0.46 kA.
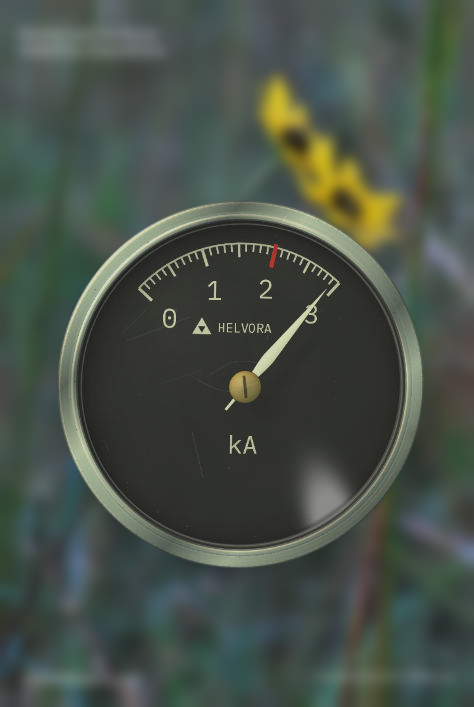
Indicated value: 2.9 kA
